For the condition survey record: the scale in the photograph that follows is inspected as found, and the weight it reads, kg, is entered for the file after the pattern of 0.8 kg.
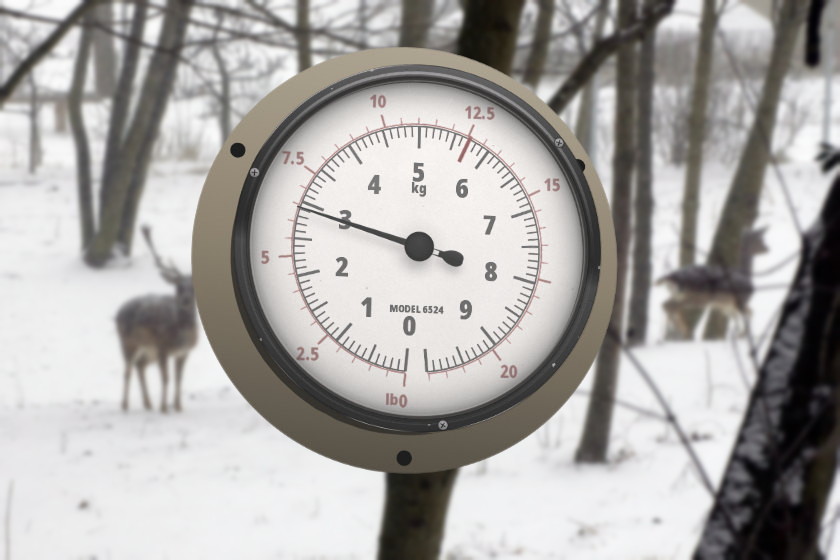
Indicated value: 2.9 kg
